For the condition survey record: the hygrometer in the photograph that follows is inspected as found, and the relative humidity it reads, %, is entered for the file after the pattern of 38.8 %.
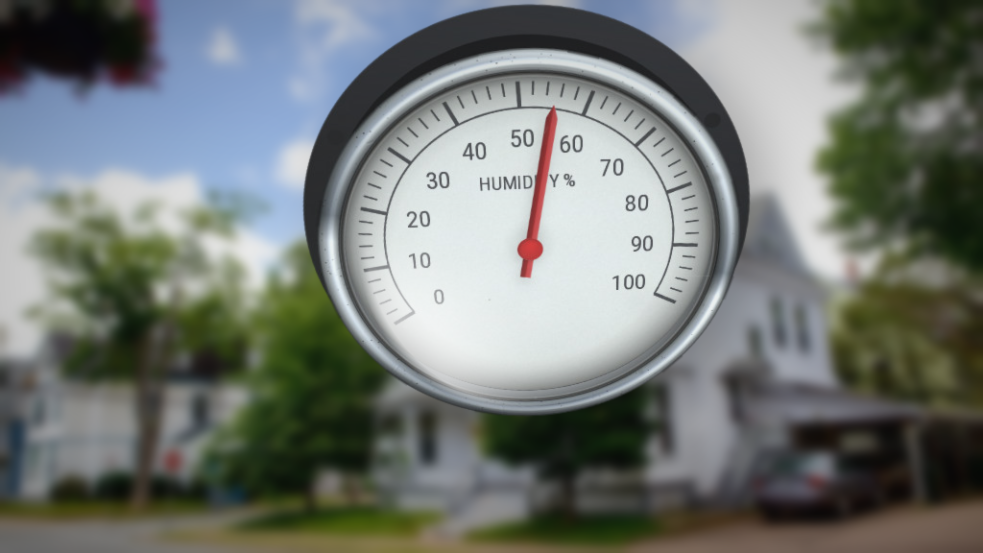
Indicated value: 55 %
